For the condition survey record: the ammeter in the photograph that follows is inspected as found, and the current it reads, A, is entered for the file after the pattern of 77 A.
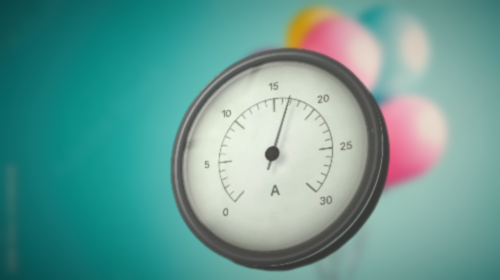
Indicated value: 17 A
